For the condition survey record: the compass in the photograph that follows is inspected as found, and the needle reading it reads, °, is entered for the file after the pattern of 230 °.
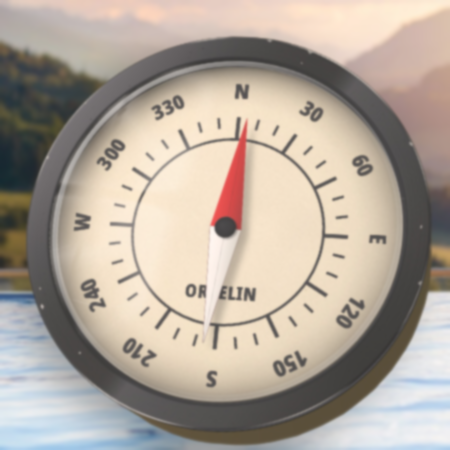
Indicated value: 5 °
